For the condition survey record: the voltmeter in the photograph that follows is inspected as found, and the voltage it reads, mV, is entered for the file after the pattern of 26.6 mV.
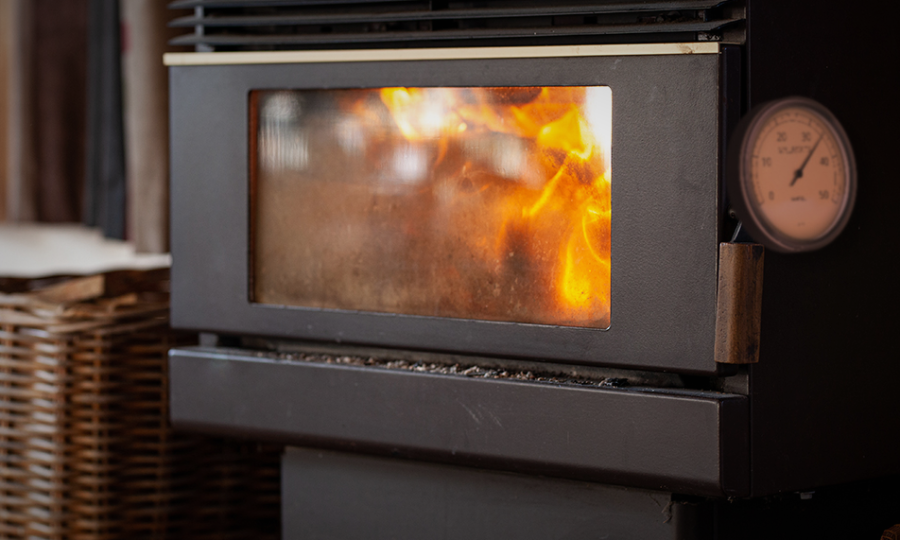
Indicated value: 34 mV
